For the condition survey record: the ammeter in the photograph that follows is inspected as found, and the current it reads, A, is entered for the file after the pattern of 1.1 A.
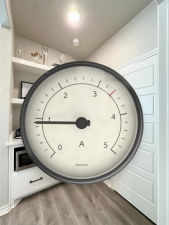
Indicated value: 0.9 A
